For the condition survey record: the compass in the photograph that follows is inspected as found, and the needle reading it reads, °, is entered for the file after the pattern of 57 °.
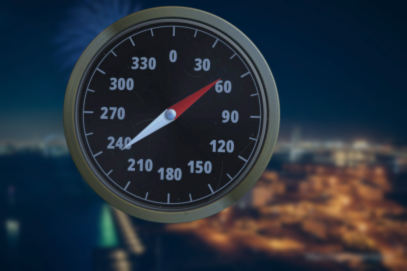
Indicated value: 52.5 °
